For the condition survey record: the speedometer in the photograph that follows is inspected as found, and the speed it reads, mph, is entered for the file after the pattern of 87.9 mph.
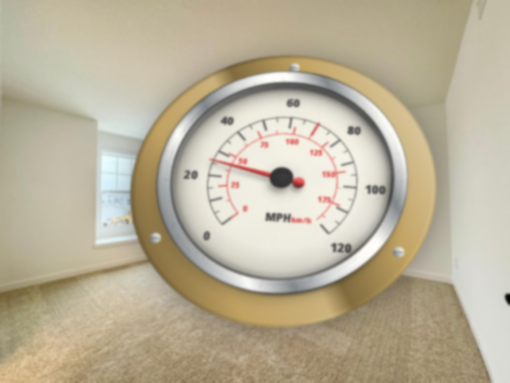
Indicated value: 25 mph
